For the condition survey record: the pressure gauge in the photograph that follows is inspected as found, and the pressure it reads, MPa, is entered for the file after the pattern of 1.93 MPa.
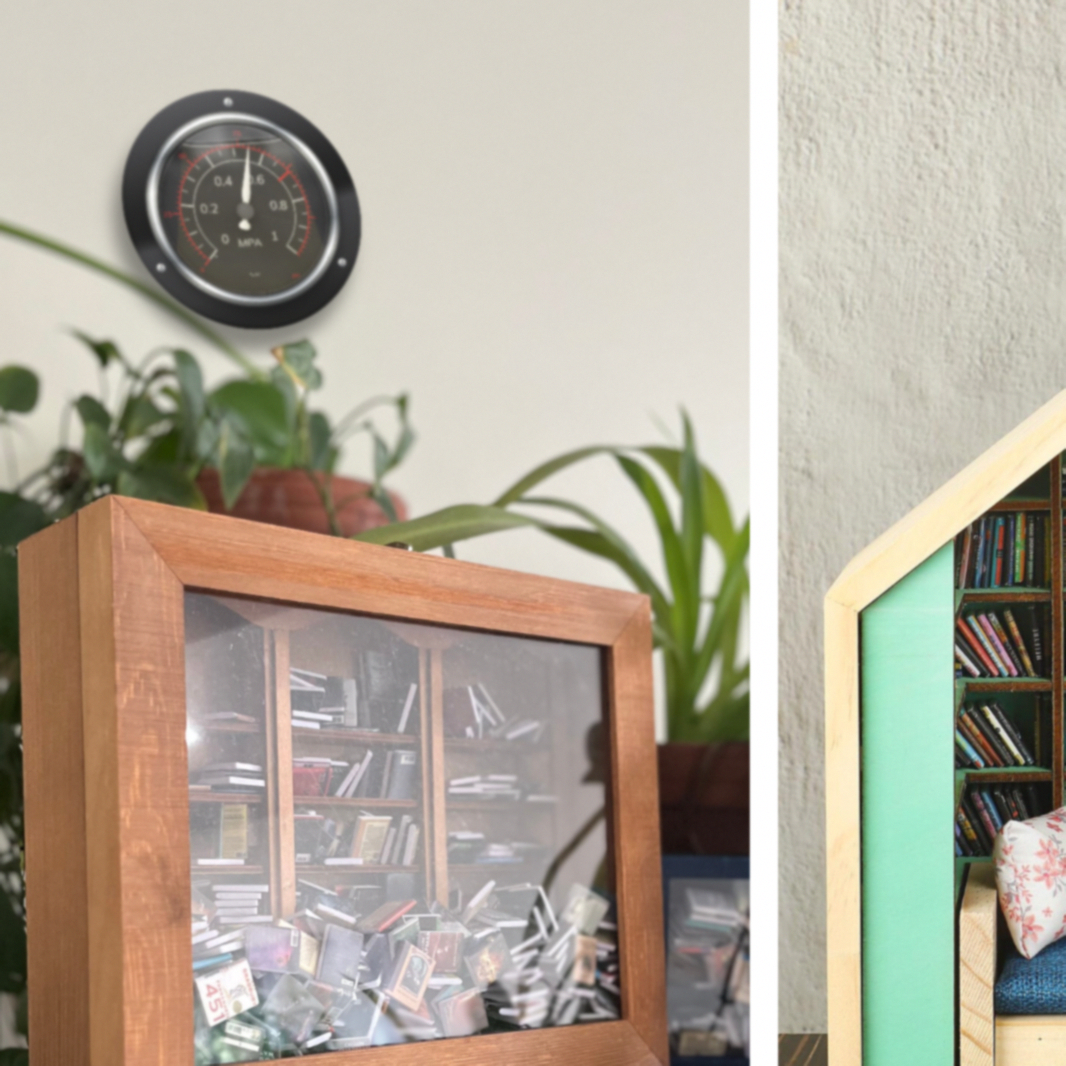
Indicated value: 0.55 MPa
